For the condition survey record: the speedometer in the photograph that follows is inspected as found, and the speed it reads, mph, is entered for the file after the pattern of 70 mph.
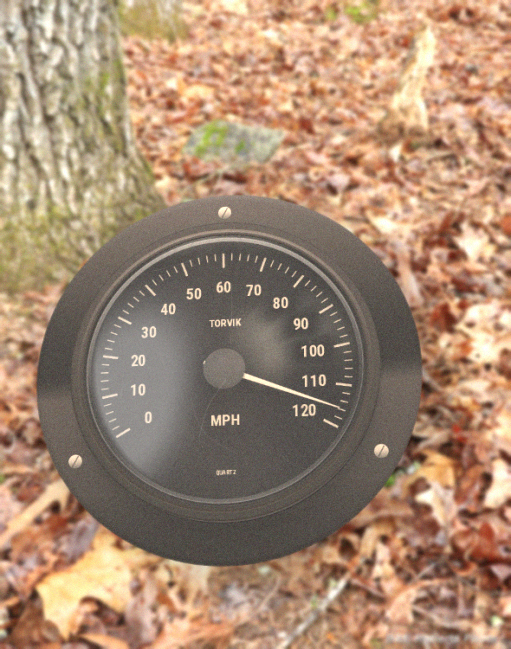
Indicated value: 116 mph
